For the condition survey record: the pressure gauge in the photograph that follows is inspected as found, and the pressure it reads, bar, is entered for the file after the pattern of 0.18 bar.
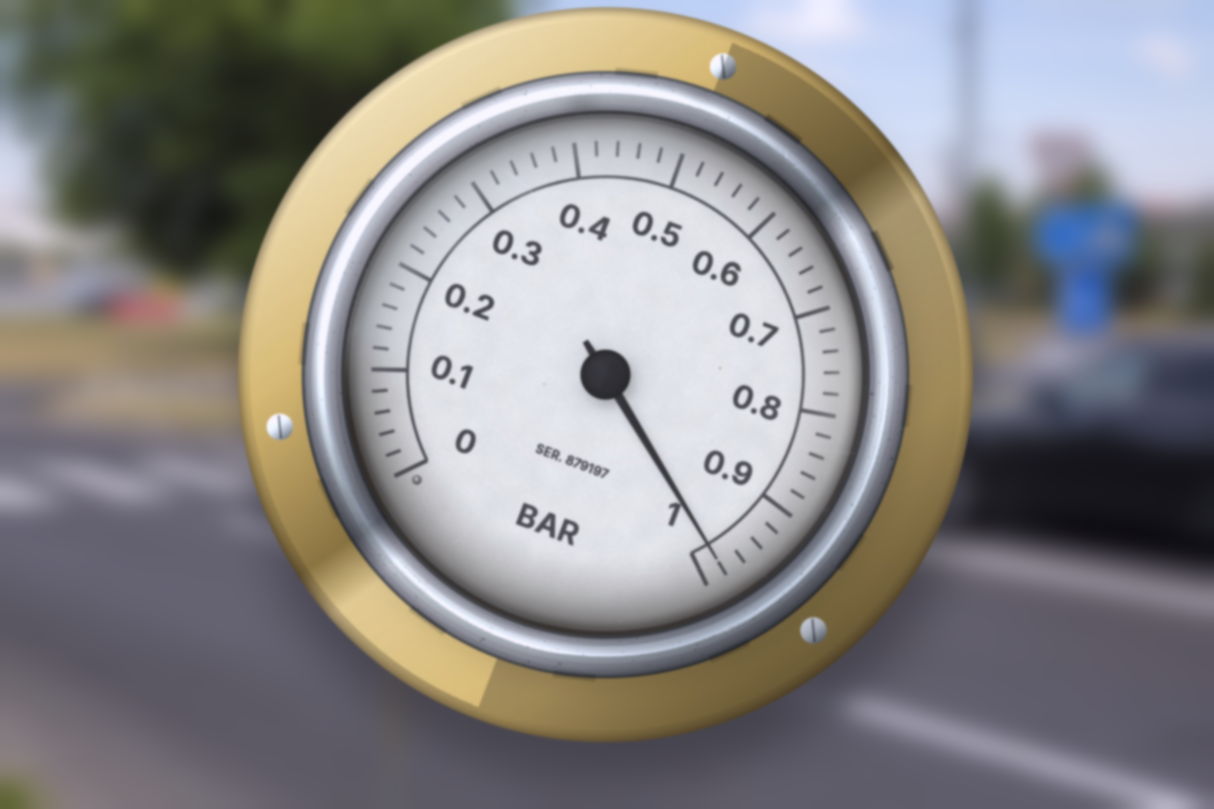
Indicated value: 0.98 bar
